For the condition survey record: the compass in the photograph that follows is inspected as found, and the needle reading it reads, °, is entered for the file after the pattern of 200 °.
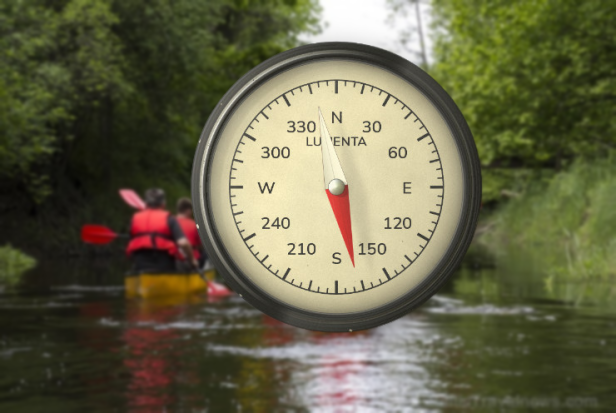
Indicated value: 167.5 °
